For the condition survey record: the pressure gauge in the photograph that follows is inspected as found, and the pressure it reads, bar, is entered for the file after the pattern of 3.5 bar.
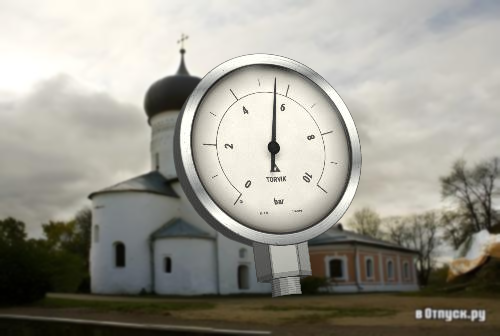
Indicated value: 5.5 bar
